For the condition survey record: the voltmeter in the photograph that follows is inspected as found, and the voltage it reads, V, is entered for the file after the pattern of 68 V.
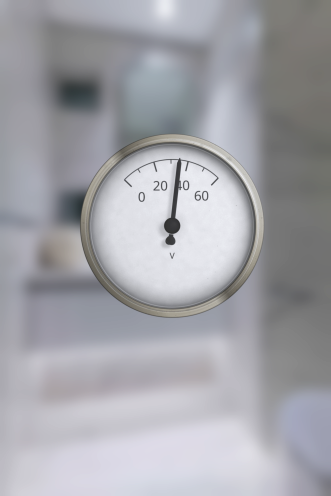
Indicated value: 35 V
